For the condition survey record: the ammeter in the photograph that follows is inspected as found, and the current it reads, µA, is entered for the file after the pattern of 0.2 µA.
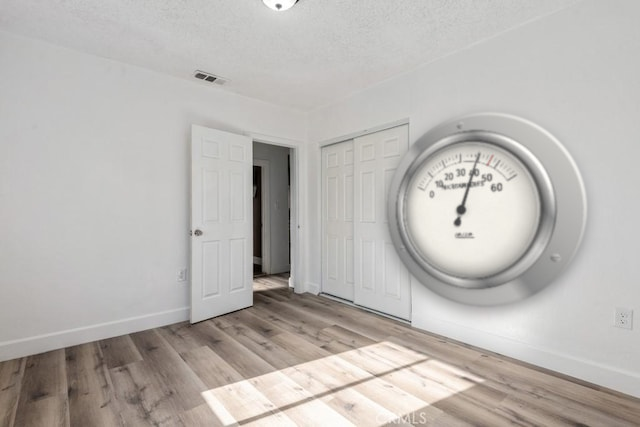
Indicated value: 40 µA
